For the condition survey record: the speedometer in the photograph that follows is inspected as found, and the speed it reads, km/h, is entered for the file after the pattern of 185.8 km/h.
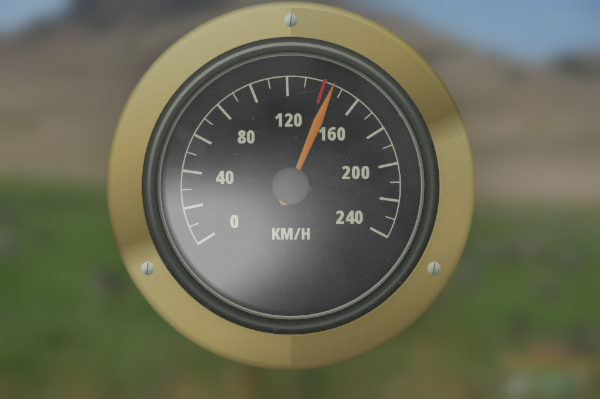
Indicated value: 145 km/h
